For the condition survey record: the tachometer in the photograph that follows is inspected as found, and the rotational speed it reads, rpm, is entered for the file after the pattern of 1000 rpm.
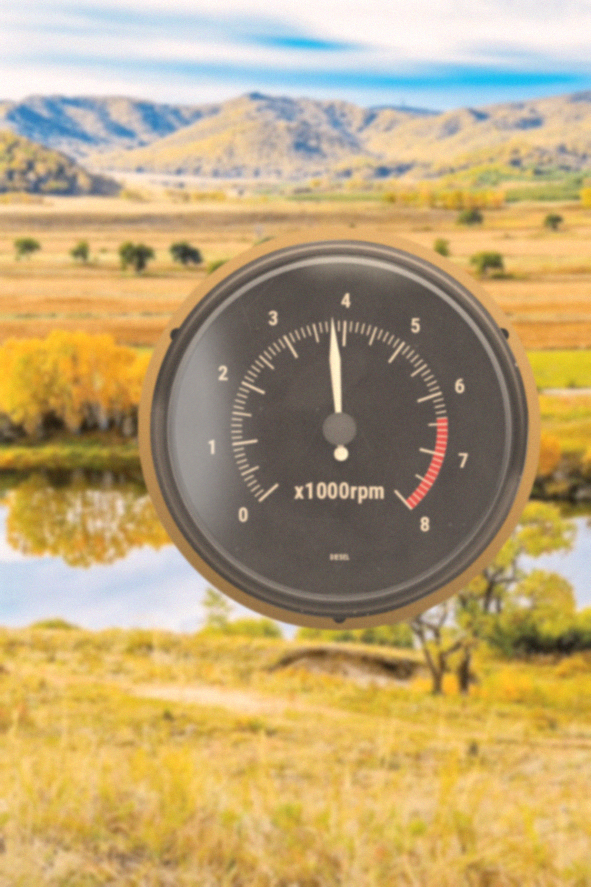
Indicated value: 3800 rpm
